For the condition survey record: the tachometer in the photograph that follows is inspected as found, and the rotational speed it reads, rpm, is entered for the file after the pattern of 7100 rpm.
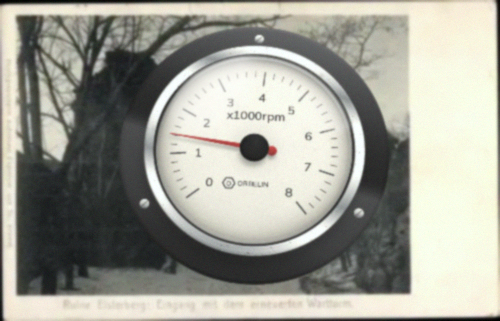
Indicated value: 1400 rpm
